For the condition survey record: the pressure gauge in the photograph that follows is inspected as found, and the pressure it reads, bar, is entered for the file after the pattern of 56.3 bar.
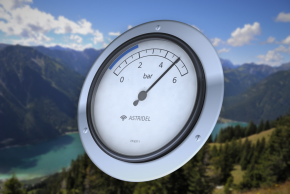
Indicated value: 5 bar
